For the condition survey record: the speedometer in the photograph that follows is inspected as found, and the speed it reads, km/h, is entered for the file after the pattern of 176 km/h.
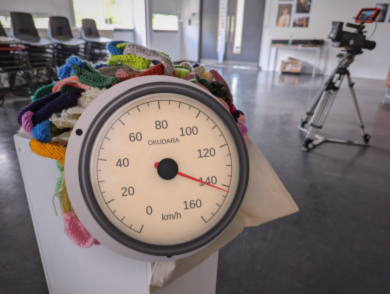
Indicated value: 142.5 km/h
